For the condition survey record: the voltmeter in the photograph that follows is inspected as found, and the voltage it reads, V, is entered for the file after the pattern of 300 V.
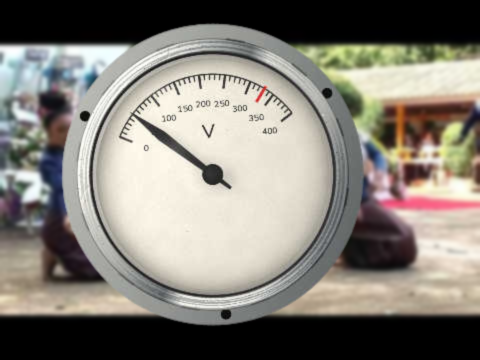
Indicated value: 50 V
